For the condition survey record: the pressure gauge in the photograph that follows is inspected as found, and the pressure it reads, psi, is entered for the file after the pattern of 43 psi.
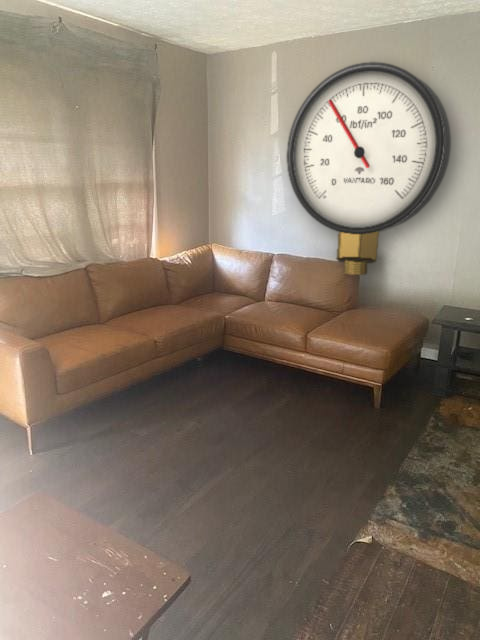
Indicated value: 60 psi
